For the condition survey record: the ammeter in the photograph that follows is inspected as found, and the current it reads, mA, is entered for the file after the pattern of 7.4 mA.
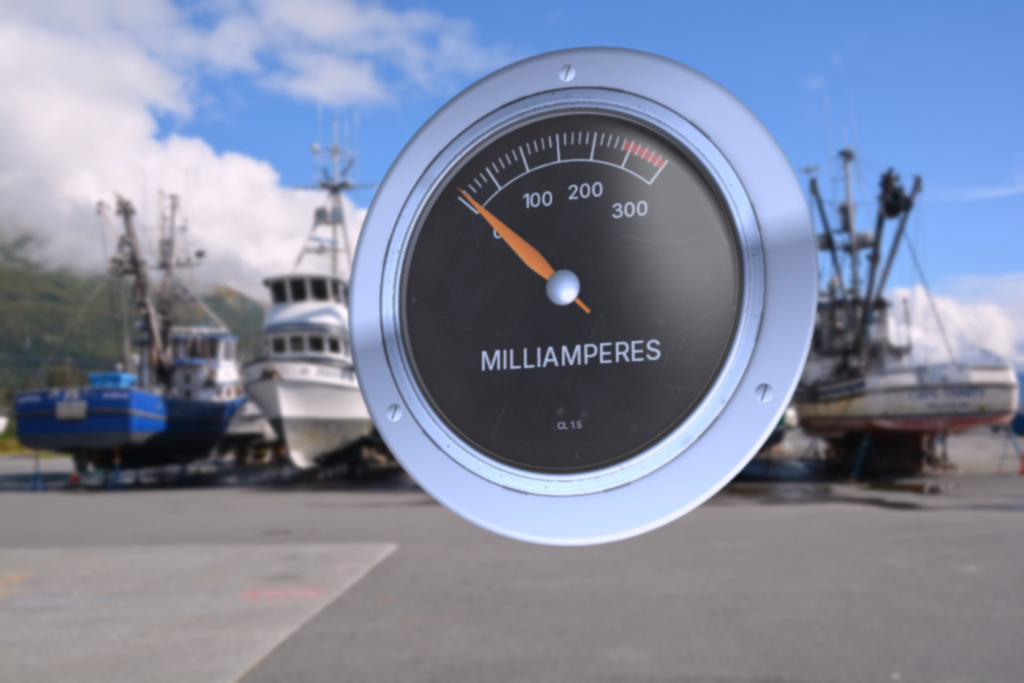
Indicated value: 10 mA
